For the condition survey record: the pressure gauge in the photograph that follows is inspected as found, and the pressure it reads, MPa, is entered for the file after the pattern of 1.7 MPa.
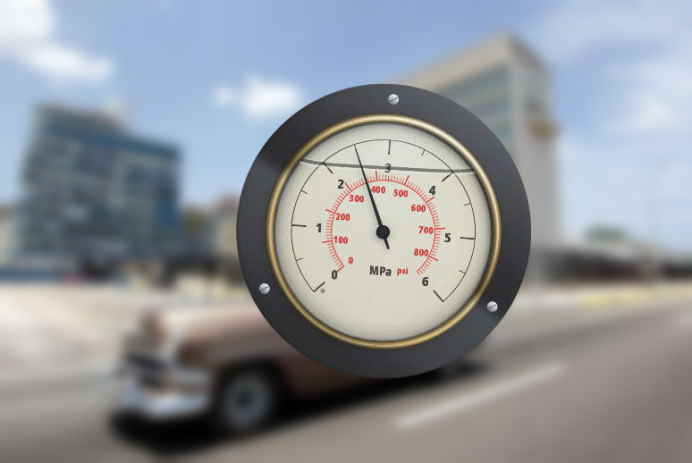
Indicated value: 2.5 MPa
